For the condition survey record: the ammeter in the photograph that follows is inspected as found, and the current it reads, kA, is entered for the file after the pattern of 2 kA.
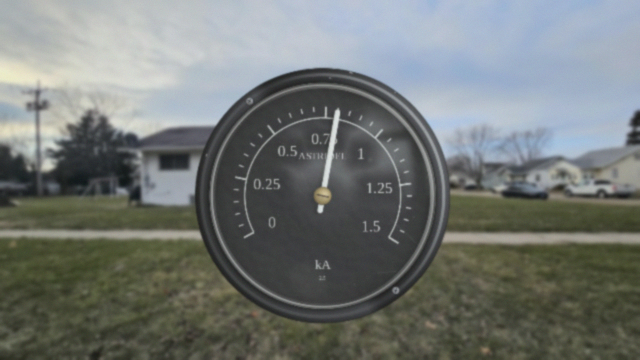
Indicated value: 0.8 kA
